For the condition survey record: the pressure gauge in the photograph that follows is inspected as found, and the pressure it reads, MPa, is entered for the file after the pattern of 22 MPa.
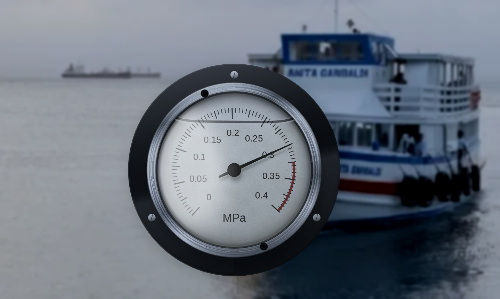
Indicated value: 0.3 MPa
